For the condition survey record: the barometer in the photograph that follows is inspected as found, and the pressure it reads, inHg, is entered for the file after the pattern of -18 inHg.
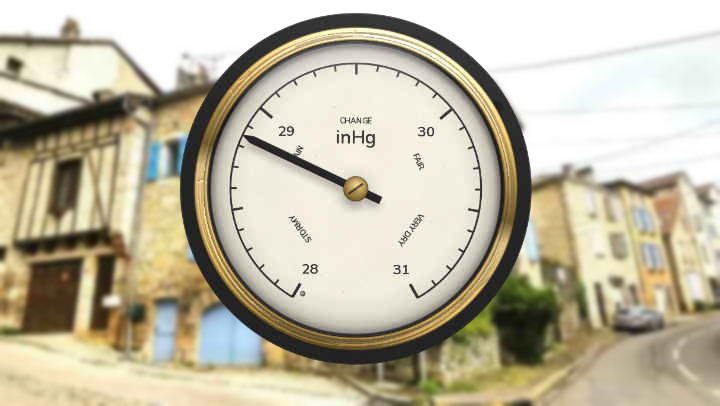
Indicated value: 28.85 inHg
